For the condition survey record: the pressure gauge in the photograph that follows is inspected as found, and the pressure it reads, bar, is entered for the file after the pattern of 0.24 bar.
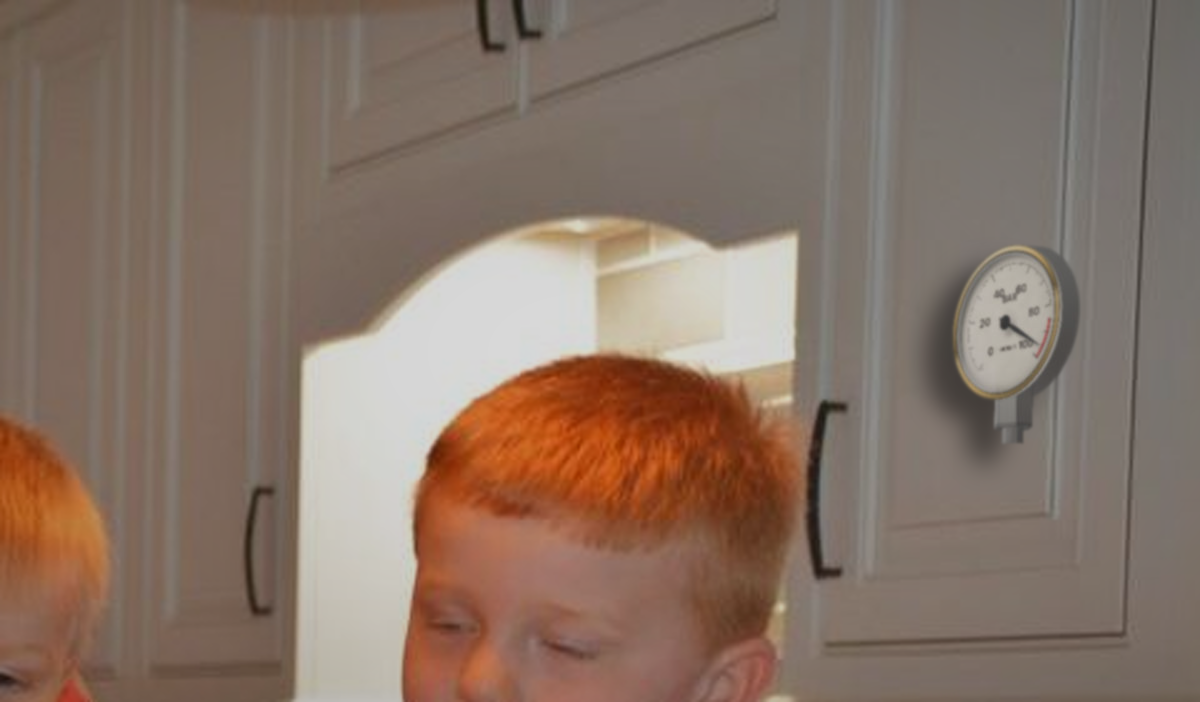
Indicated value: 95 bar
